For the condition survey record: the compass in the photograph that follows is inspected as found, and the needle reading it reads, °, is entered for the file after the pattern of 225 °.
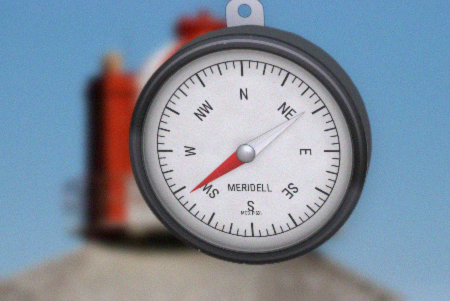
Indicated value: 235 °
